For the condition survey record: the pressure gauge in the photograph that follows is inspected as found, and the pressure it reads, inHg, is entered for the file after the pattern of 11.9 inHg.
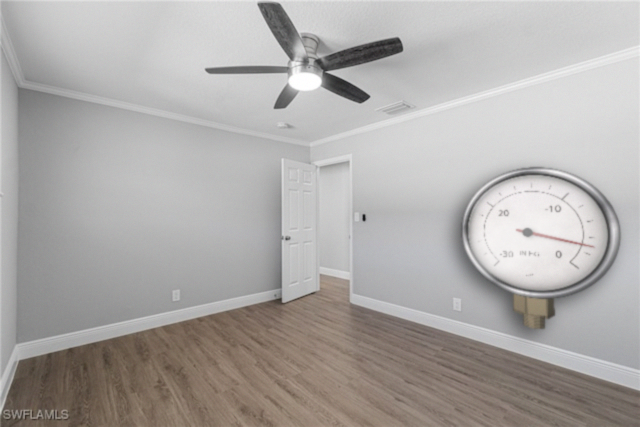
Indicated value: -3 inHg
